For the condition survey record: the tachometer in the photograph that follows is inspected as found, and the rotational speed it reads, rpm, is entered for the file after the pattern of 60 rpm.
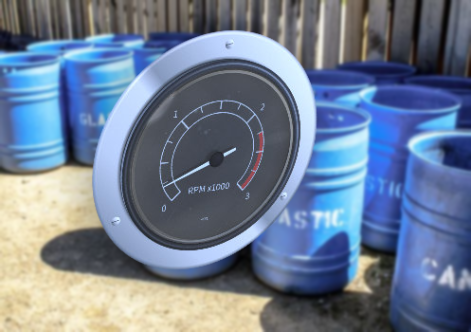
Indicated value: 250 rpm
